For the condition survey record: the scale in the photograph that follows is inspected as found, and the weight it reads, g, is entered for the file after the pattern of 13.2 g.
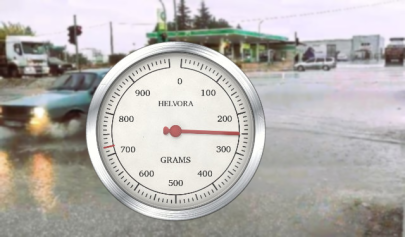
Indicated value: 250 g
